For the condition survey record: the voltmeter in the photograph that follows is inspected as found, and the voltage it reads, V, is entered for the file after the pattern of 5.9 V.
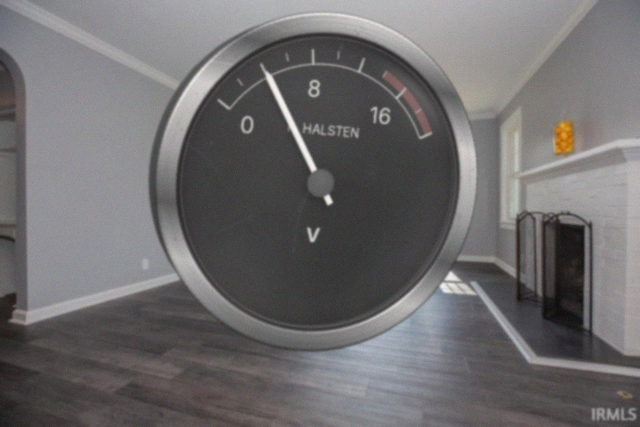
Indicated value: 4 V
